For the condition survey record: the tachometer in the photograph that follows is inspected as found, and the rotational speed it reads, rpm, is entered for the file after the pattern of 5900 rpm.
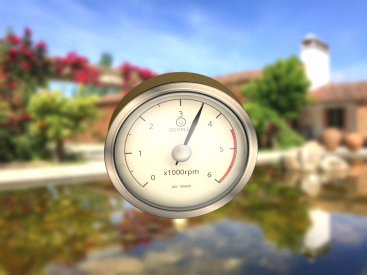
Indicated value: 3500 rpm
